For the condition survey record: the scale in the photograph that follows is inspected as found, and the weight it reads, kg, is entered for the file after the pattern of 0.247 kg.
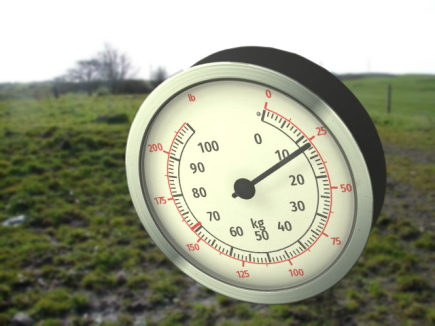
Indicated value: 12 kg
